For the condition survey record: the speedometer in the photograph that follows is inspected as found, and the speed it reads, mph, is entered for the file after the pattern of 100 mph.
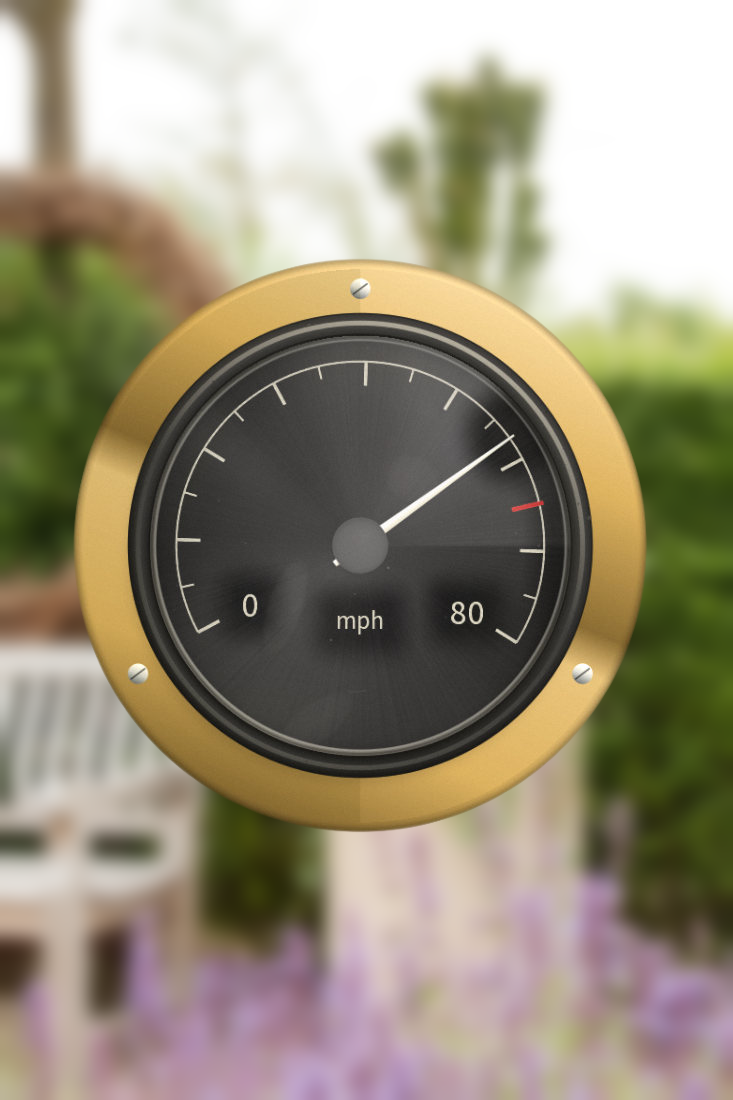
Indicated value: 57.5 mph
